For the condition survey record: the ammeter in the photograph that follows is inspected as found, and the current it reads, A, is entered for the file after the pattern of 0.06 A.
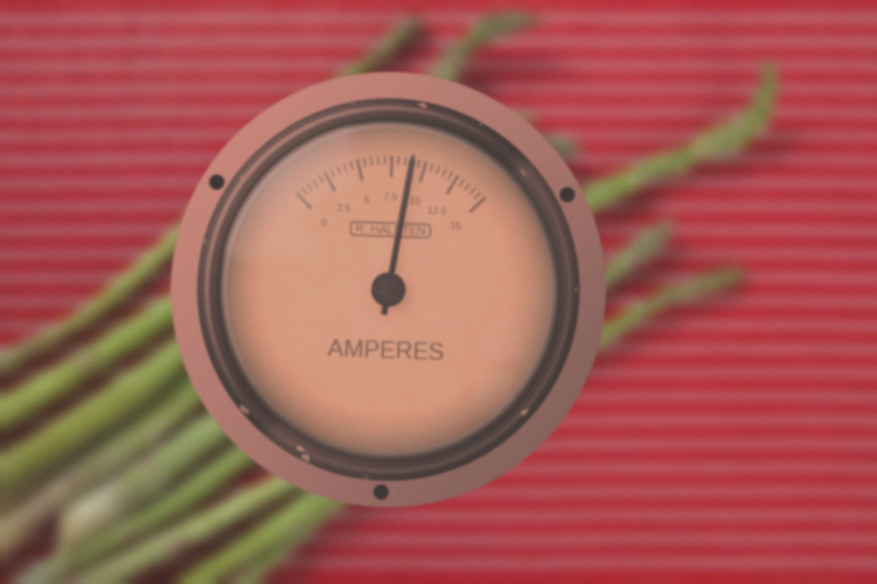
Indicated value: 9 A
